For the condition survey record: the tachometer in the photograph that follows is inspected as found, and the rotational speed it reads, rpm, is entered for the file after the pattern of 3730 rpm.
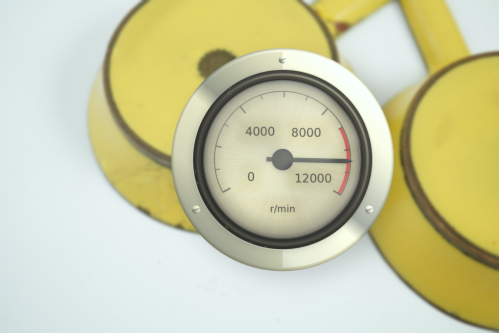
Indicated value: 10500 rpm
